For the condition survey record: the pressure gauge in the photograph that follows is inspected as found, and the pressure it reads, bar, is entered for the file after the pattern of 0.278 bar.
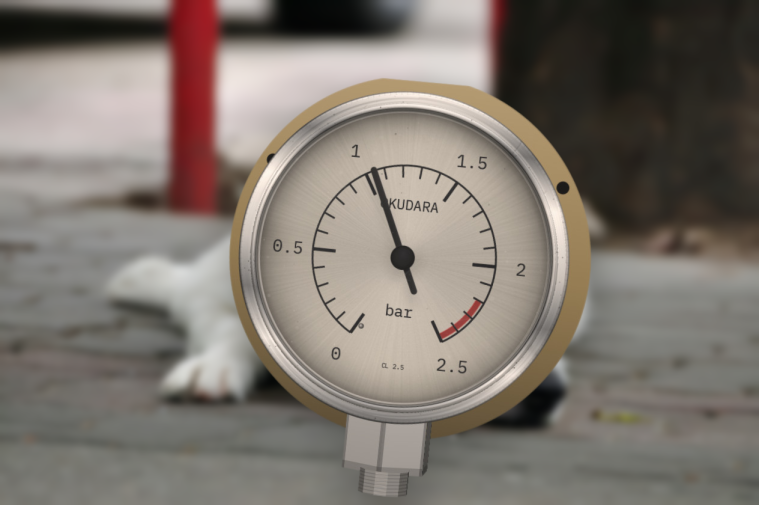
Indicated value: 1.05 bar
